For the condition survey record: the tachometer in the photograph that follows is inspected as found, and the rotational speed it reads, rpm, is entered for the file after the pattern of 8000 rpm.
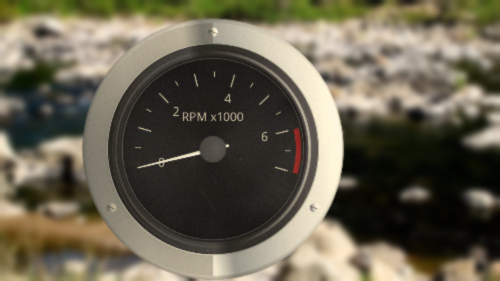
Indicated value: 0 rpm
